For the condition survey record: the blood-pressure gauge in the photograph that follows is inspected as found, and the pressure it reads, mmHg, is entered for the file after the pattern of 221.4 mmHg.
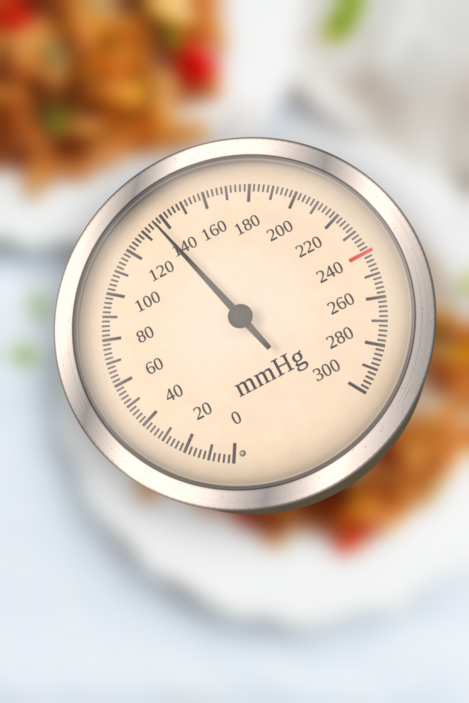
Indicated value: 136 mmHg
